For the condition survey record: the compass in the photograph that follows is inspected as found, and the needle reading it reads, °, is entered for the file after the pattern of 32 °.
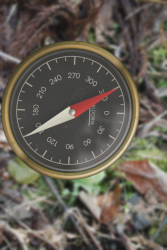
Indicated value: 330 °
